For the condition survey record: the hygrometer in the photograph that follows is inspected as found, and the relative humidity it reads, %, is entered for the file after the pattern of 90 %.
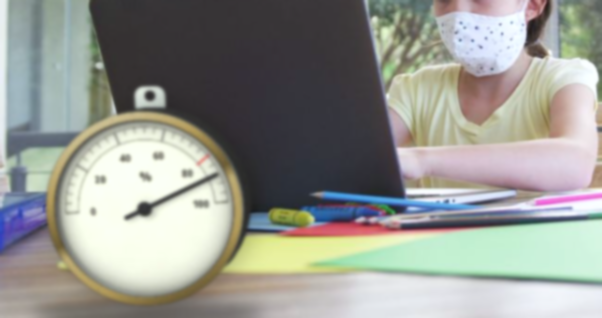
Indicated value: 88 %
